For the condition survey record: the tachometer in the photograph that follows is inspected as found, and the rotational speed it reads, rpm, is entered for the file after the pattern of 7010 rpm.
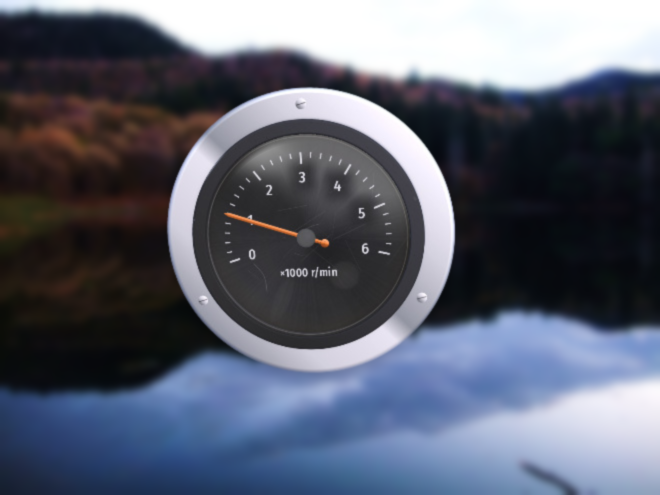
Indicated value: 1000 rpm
